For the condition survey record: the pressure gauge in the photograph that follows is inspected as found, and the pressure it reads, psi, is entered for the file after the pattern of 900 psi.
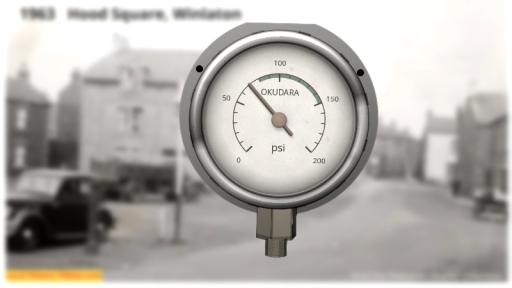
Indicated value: 70 psi
